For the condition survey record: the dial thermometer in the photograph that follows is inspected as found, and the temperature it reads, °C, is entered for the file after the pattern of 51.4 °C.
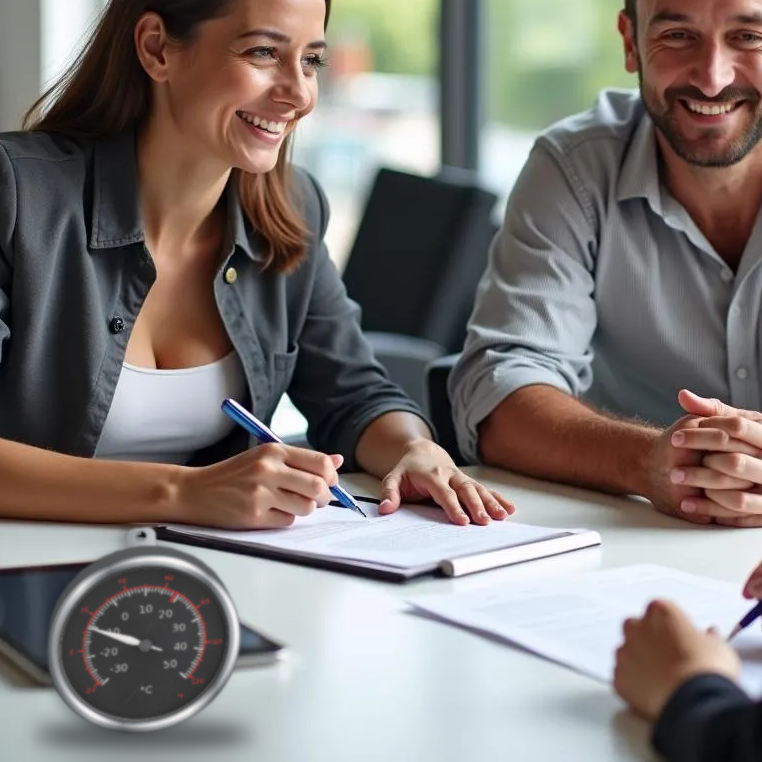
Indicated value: -10 °C
